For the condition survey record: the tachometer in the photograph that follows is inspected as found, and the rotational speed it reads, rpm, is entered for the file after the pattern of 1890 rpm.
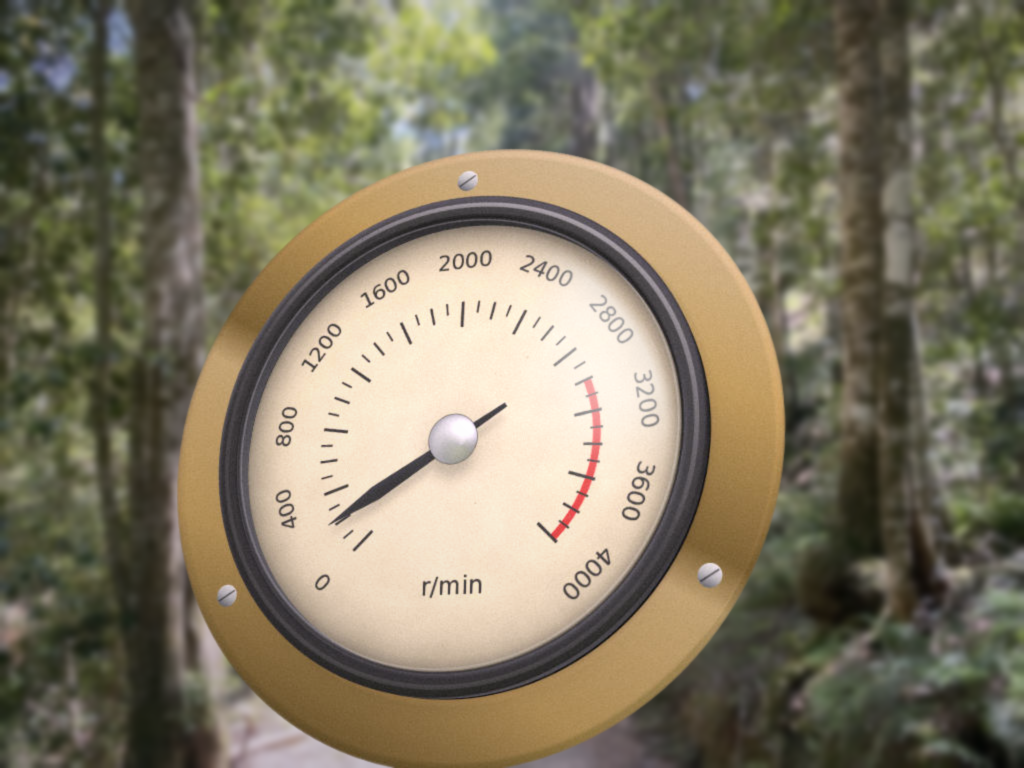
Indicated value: 200 rpm
